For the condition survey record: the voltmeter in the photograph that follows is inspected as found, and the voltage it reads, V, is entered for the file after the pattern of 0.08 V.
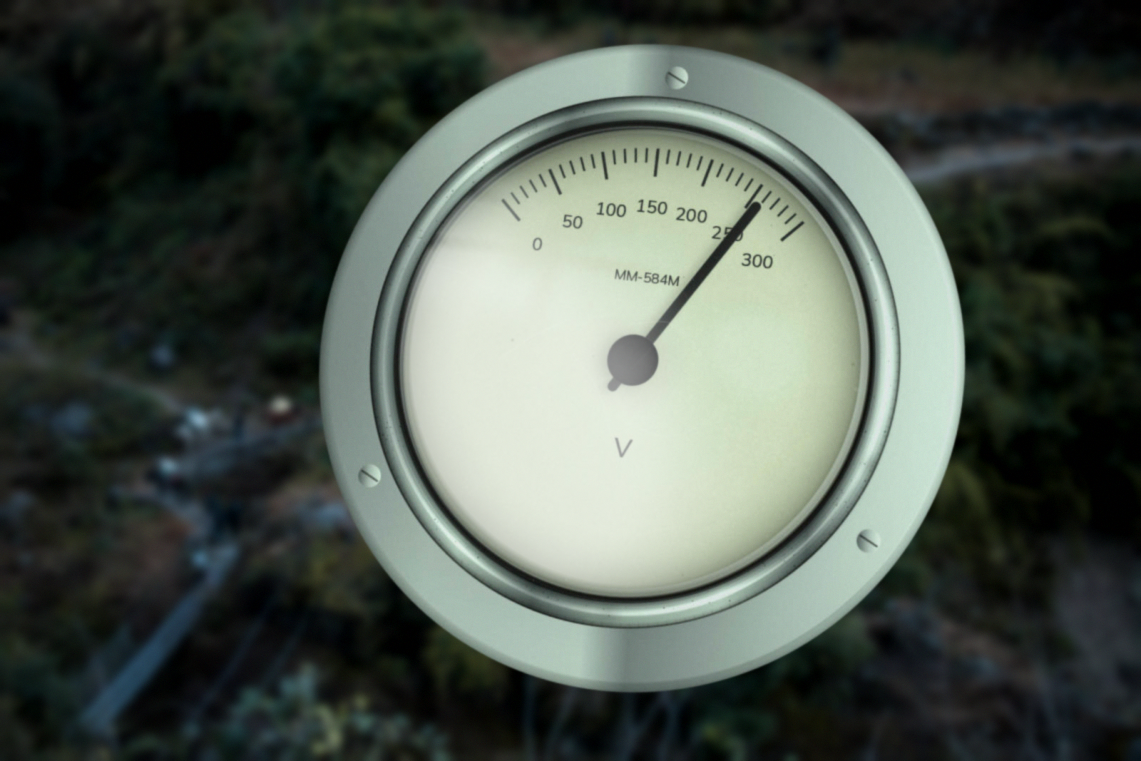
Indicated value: 260 V
